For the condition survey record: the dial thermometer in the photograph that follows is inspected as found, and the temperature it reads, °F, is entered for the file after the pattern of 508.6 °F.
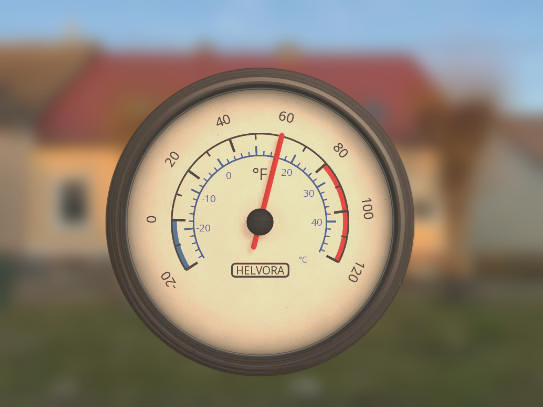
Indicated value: 60 °F
